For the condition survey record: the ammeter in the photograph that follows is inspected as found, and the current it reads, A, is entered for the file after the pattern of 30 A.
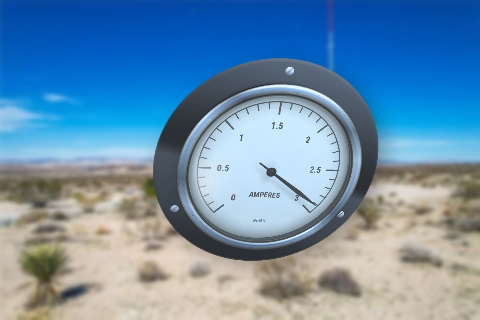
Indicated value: 2.9 A
